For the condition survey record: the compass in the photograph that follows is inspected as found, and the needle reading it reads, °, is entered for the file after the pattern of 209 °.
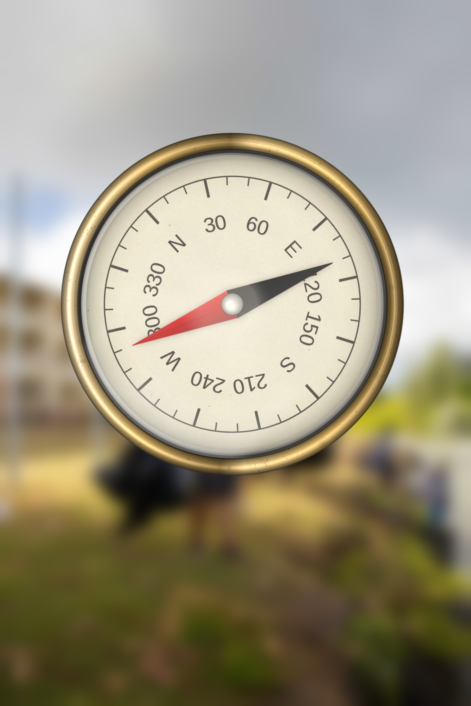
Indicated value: 290 °
